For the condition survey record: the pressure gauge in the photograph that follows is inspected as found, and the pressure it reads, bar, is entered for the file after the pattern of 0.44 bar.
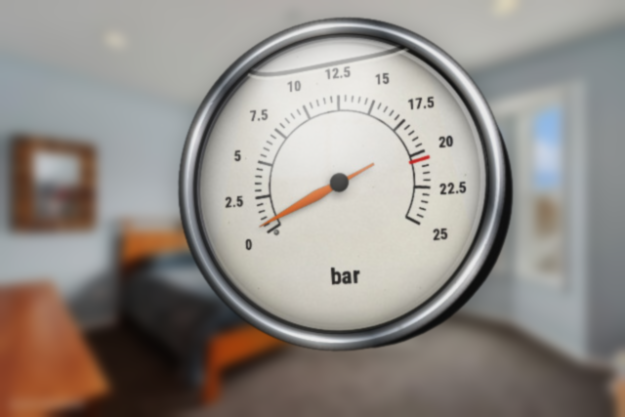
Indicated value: 0.5 bar
